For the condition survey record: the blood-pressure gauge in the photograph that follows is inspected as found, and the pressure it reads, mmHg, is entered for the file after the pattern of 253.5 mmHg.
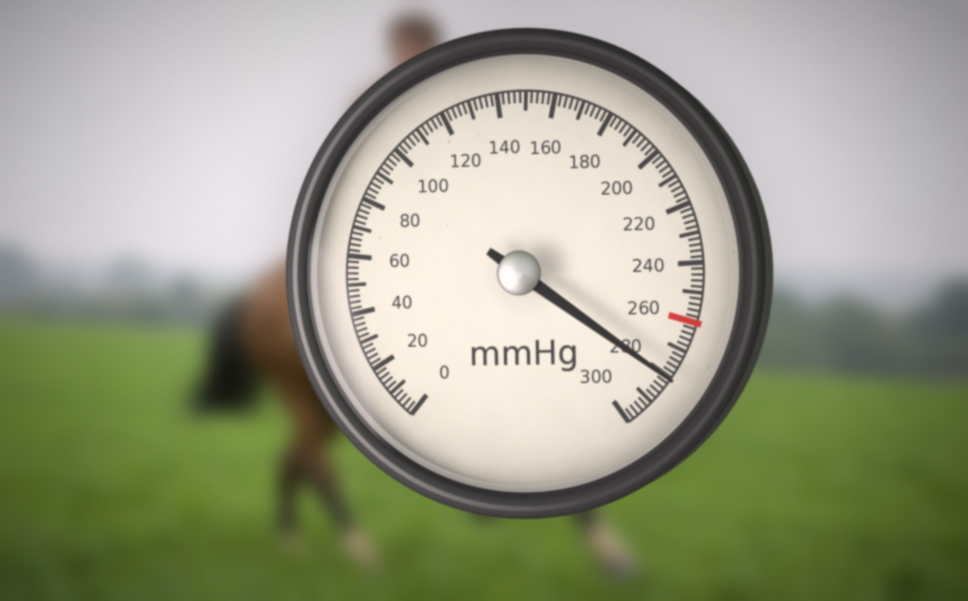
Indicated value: 280 mmHg
